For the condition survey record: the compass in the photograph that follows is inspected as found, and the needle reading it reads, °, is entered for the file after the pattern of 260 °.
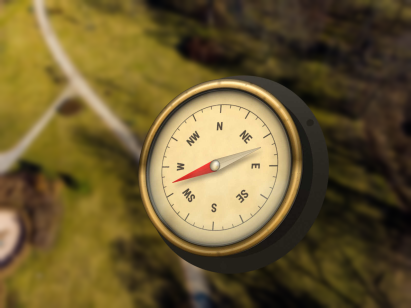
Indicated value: 250 °
